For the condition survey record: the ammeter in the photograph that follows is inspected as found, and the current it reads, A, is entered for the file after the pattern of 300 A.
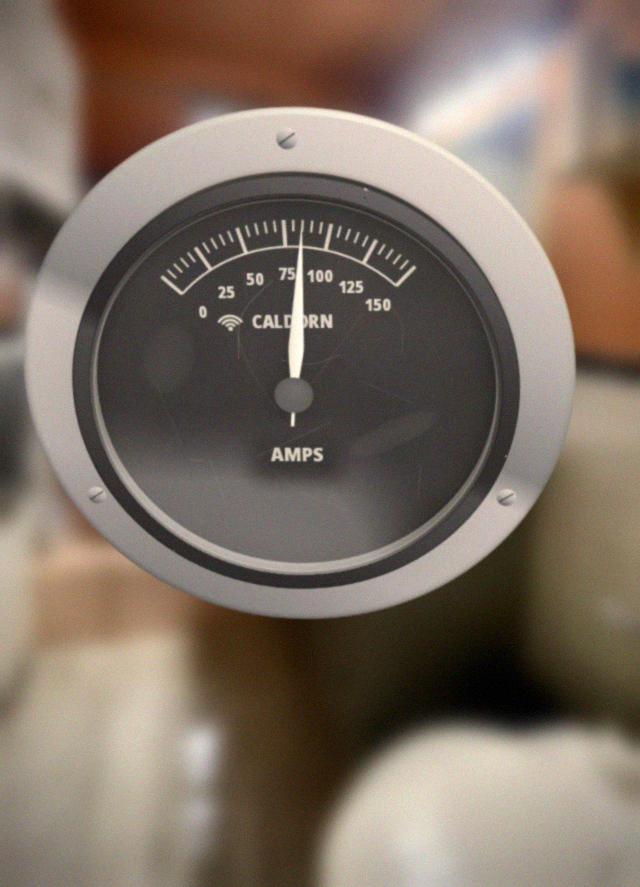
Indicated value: 85 A
